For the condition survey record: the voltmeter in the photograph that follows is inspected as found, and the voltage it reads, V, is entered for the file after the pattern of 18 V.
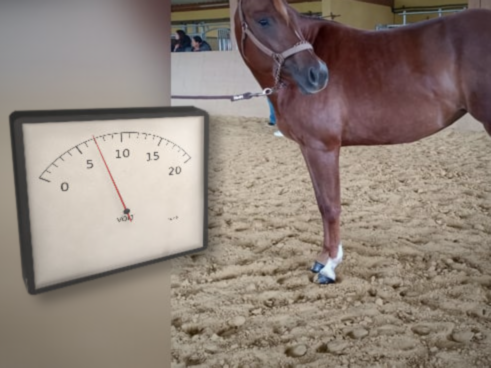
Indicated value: 7 V
